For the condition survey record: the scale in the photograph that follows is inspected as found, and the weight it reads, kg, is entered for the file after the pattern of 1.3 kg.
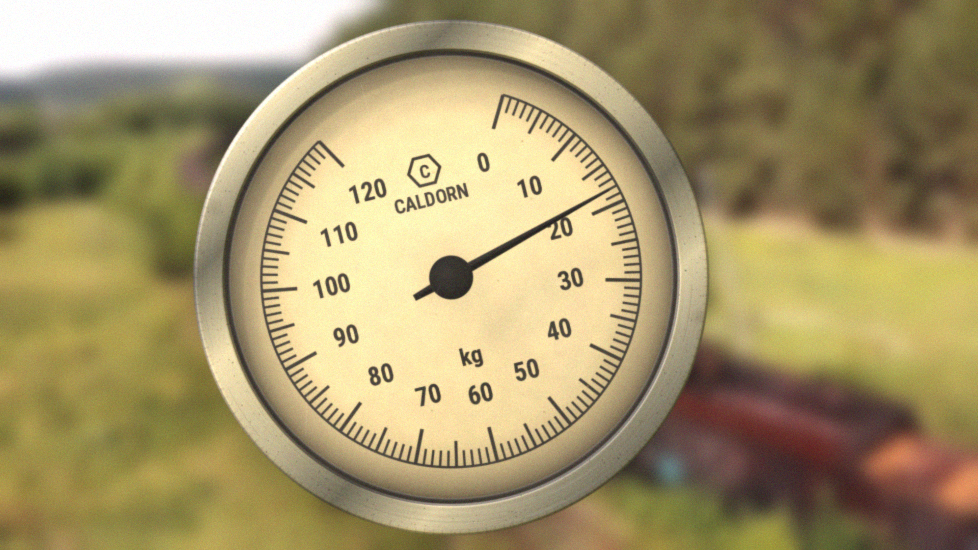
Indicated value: 18 kg
